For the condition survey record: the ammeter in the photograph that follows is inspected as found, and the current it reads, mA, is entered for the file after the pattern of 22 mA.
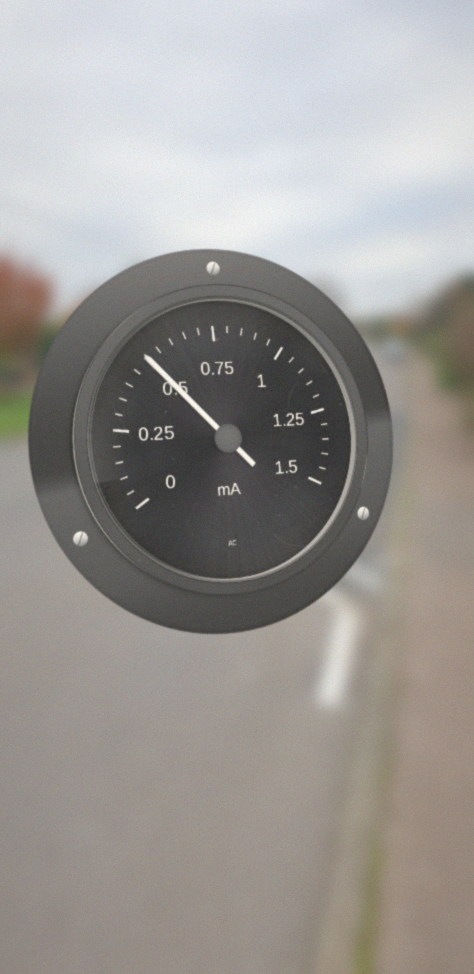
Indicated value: 0.5 mA
